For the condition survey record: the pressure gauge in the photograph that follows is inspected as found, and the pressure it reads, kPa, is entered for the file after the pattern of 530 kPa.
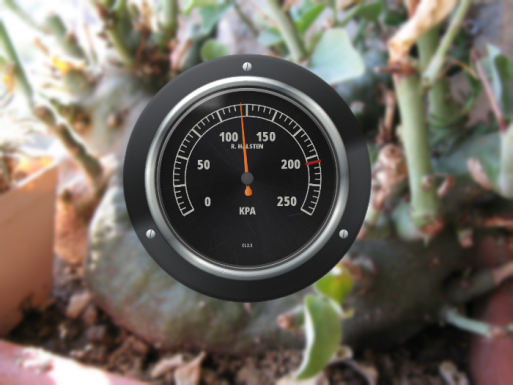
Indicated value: 120 kPa
